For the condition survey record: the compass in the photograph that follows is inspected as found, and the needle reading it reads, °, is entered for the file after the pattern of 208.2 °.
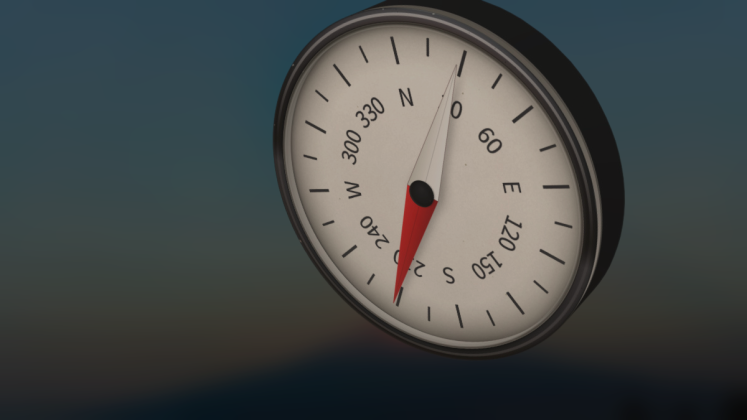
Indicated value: 210 °
